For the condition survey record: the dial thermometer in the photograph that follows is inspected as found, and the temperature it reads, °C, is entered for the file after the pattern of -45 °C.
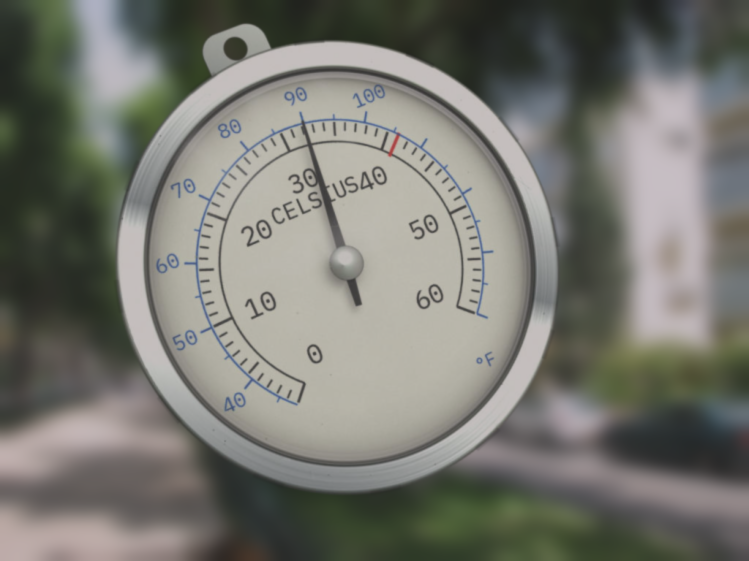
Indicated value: 32 °C
